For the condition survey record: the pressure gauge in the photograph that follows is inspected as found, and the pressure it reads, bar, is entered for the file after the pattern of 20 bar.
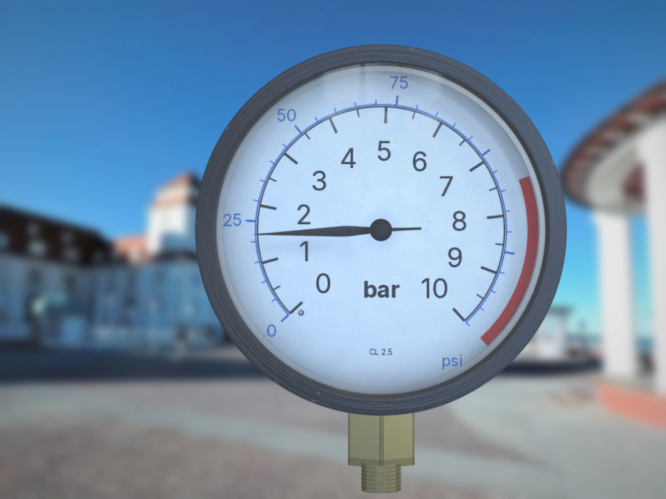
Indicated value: 1.5 bar
